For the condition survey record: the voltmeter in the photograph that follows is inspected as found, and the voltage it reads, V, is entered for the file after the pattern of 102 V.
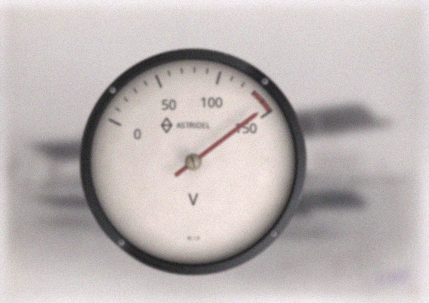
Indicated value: 145 V
